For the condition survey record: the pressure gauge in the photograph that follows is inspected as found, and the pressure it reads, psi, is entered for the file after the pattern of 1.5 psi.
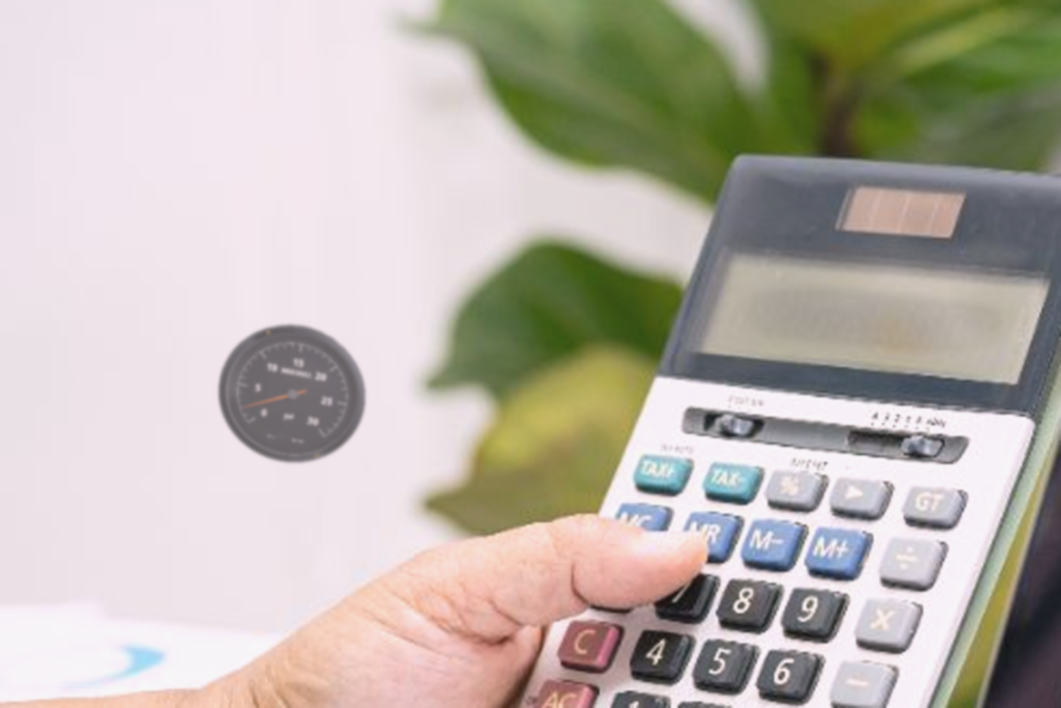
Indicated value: 2 psi
